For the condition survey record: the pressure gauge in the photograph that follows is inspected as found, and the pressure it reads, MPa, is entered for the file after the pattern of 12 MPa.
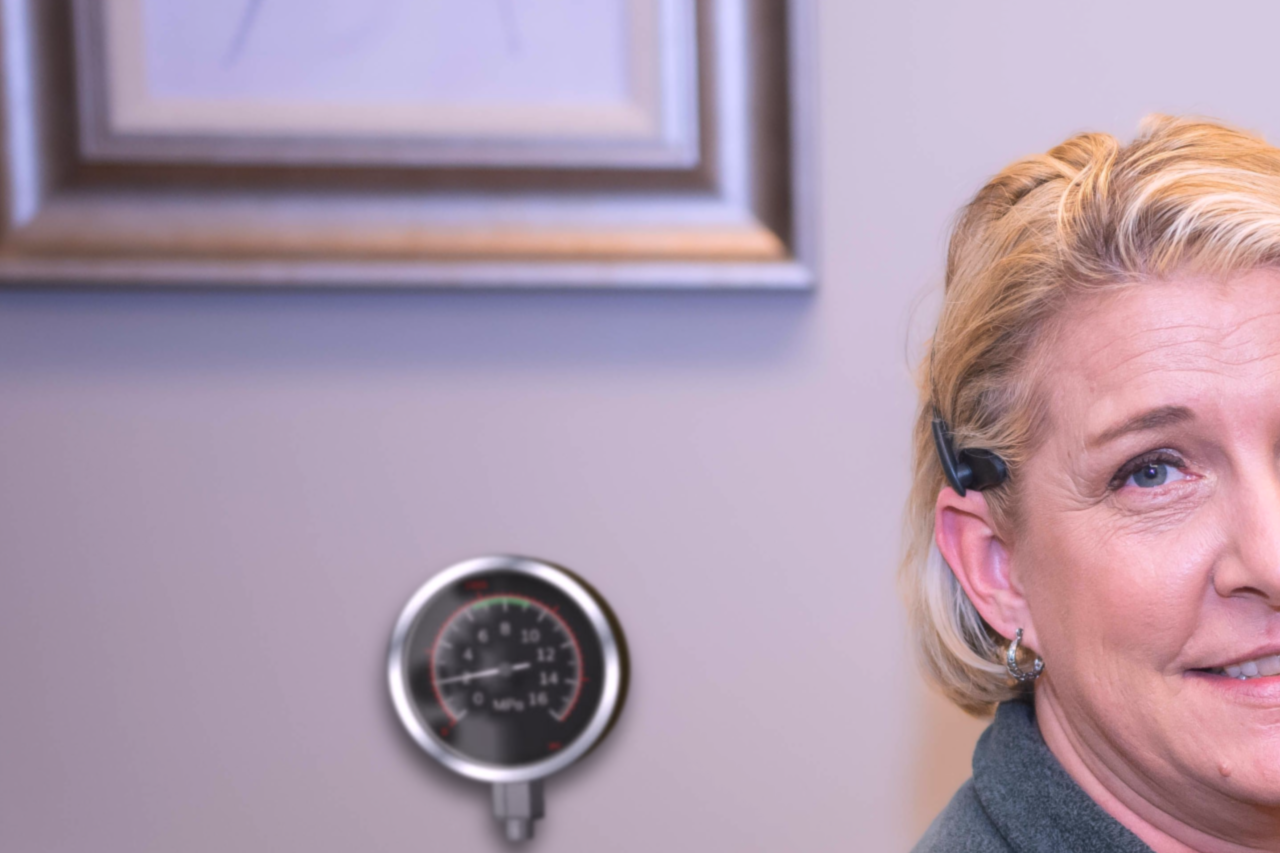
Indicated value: 2 MPa
